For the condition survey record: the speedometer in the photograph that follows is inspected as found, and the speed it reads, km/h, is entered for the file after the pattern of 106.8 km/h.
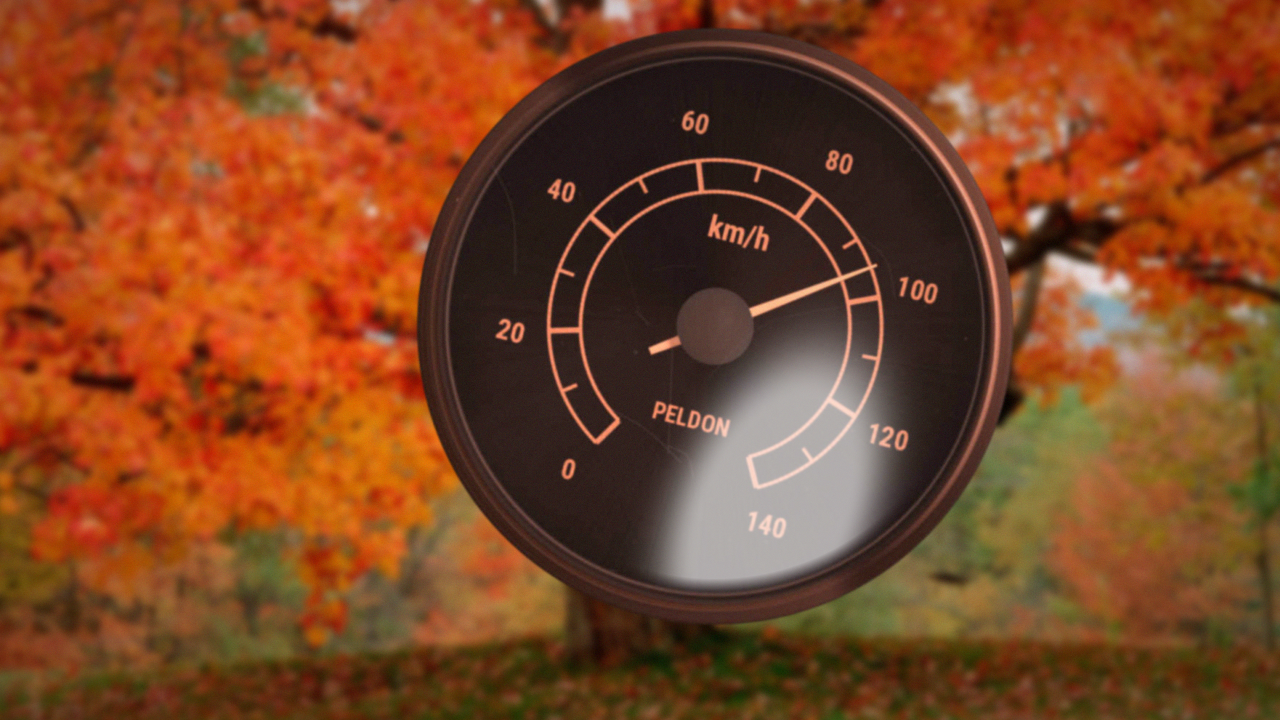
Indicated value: 95 km/h
